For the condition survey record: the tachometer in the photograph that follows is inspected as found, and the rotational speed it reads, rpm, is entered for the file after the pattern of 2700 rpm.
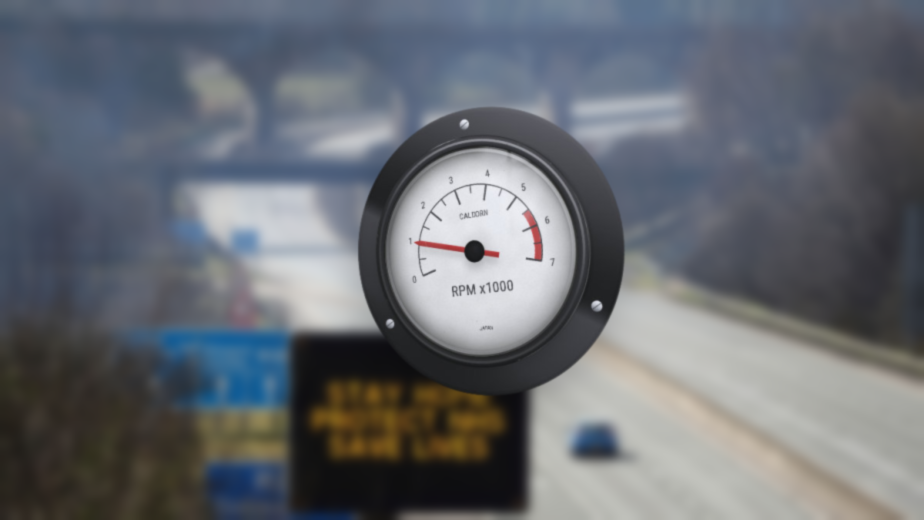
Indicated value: 1000 rpm
